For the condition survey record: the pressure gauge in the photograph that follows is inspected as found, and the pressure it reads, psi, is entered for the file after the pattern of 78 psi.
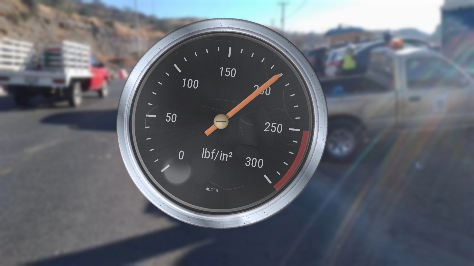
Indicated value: 200 psi
